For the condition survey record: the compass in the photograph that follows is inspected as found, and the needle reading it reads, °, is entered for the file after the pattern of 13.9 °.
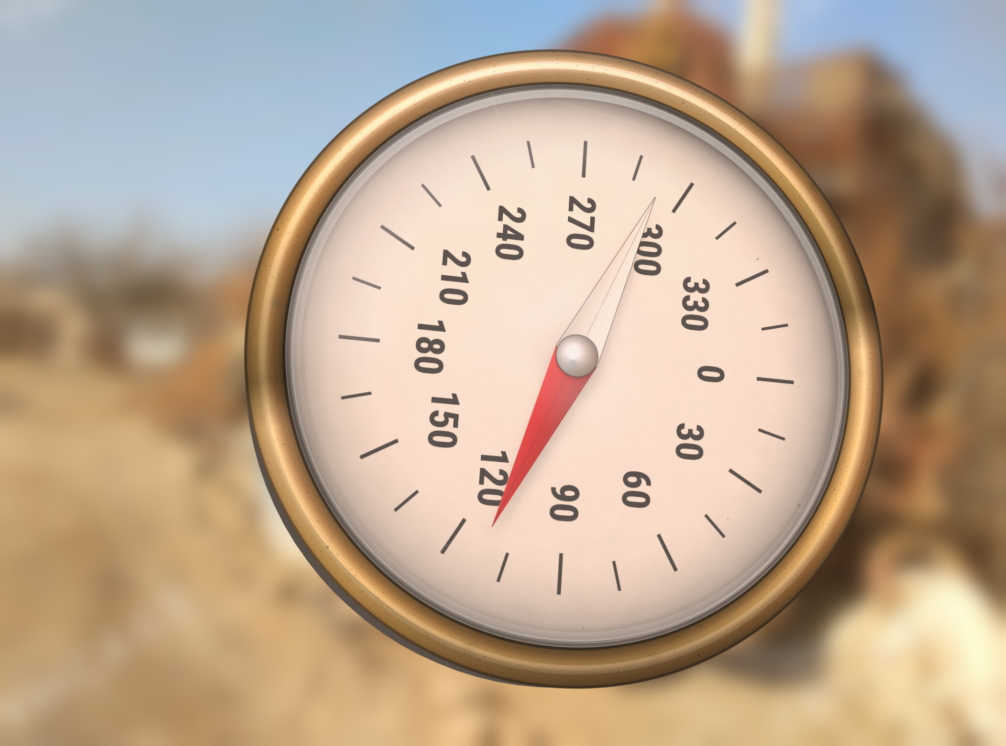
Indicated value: 112.5 °
